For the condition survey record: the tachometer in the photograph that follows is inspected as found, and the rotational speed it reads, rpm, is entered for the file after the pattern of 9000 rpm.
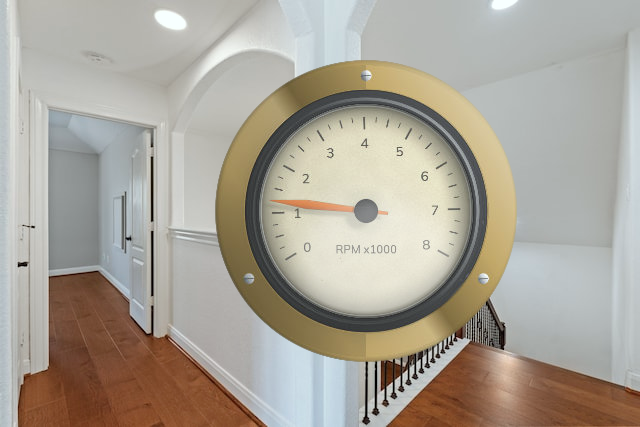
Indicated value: 1250 rpm
